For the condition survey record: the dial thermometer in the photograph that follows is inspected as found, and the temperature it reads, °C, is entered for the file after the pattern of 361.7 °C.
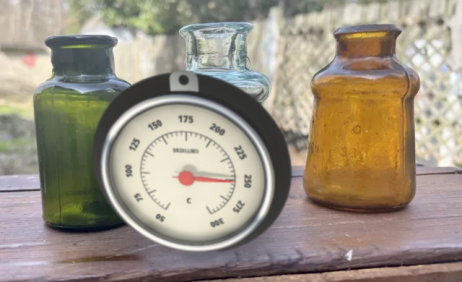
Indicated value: 250 °C
